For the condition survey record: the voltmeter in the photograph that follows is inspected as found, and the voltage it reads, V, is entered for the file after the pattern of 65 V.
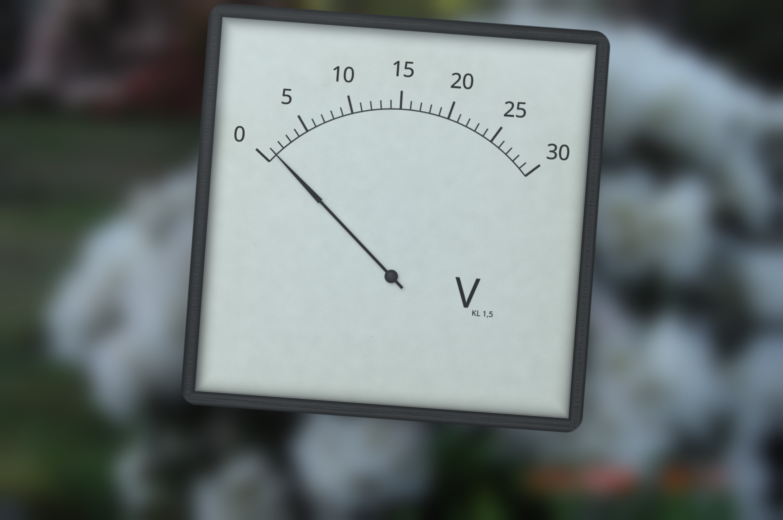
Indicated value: 1 V
